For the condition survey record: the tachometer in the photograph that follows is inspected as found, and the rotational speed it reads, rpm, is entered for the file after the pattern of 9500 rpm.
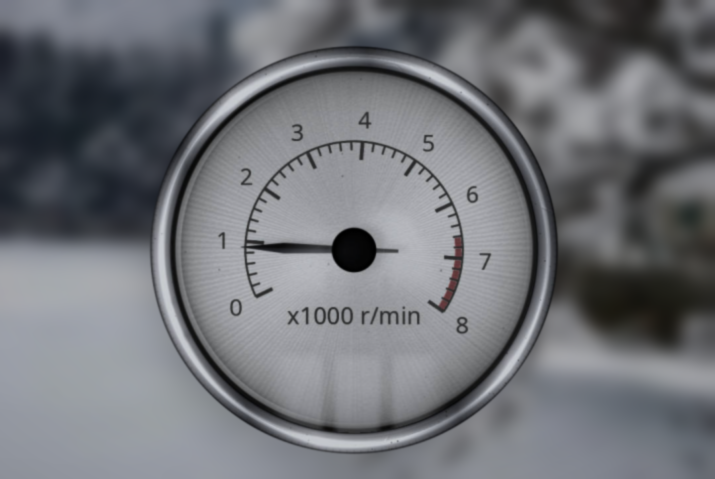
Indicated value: 900 rpm
